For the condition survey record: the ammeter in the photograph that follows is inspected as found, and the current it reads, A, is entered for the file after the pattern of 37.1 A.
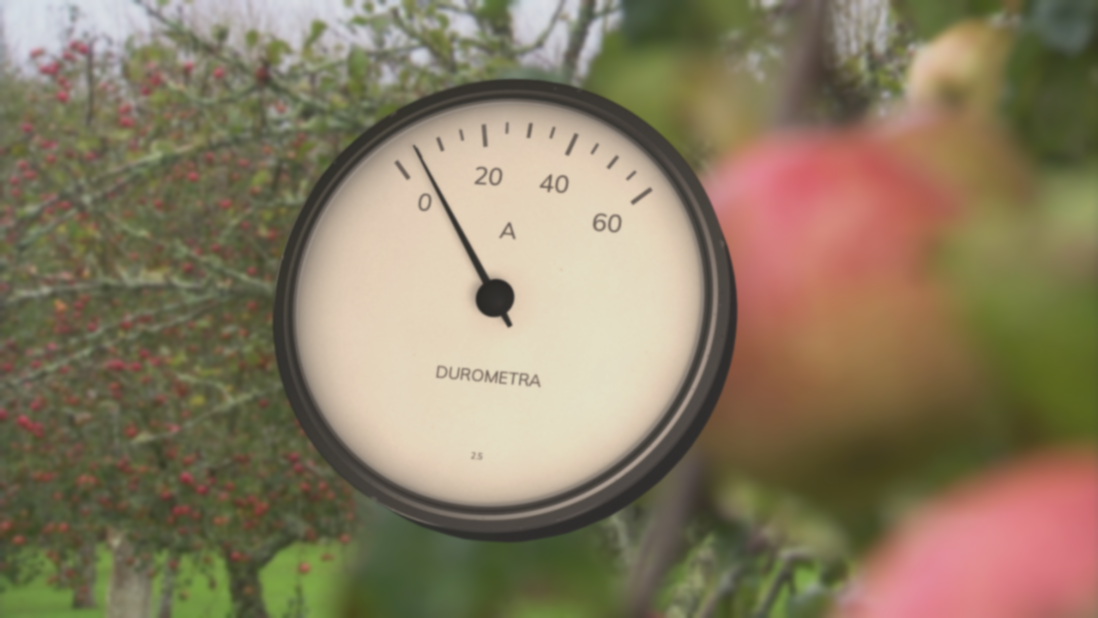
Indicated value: 5 A
